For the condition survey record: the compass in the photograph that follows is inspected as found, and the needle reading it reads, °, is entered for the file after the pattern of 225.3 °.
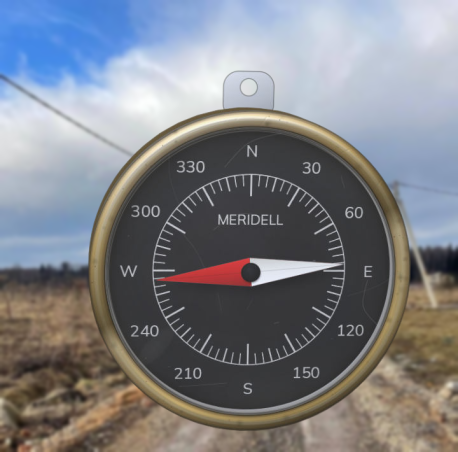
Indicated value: 265 °
